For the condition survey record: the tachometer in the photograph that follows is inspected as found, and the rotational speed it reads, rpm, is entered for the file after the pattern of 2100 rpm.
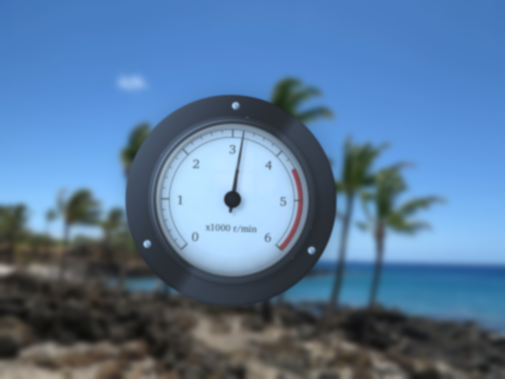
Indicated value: 3200 rpm
